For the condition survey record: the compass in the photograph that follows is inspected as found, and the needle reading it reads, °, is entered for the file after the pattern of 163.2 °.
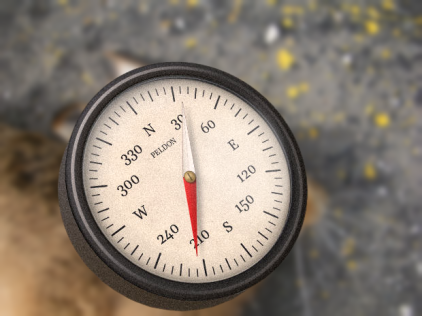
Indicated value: 215 °
